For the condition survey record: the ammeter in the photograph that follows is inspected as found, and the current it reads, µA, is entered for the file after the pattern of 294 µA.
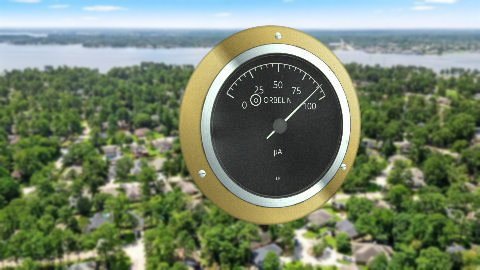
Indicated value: 90 µA
